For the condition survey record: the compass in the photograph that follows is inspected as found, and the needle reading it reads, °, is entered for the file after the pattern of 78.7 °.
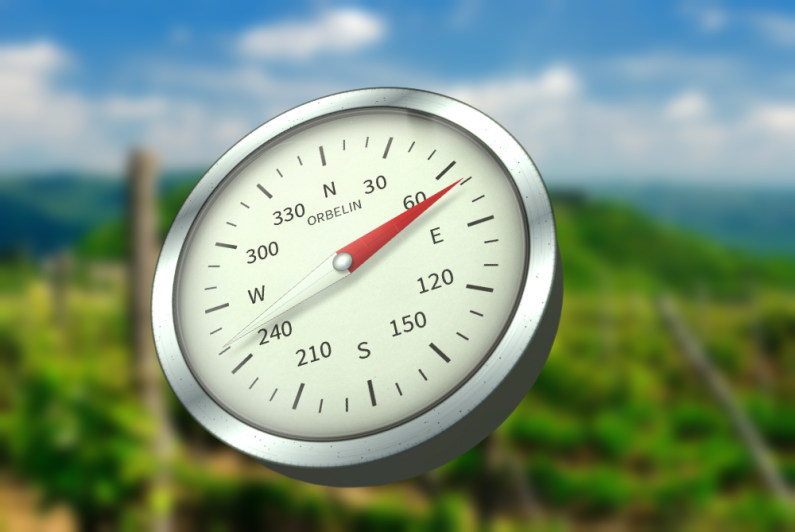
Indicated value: 70 °
